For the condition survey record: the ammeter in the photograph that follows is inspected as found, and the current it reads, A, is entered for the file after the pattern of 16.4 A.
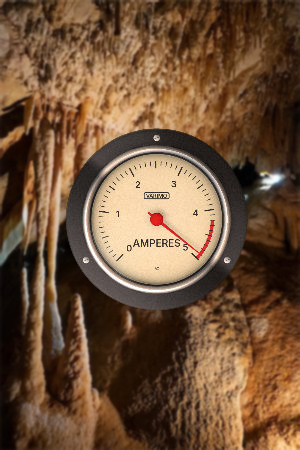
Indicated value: 4.9 A
